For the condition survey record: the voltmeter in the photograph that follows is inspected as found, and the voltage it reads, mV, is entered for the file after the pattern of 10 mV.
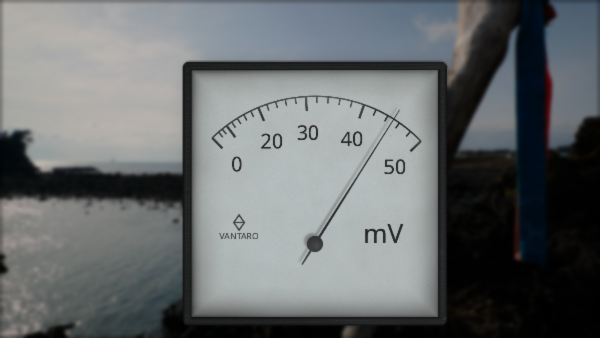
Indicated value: 45 mV
